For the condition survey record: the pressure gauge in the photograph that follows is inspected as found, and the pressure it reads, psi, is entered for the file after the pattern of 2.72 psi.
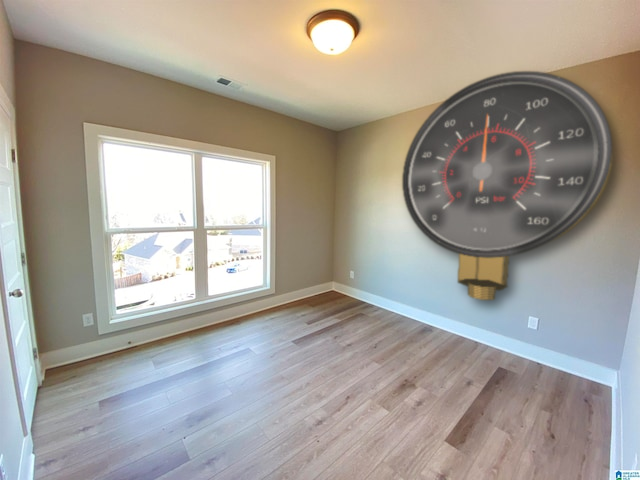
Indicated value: 80 psi
